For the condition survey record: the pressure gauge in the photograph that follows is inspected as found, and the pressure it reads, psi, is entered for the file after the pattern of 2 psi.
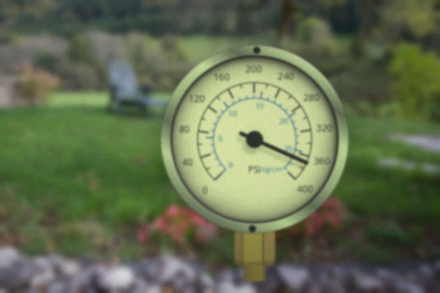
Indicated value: 370 psi
